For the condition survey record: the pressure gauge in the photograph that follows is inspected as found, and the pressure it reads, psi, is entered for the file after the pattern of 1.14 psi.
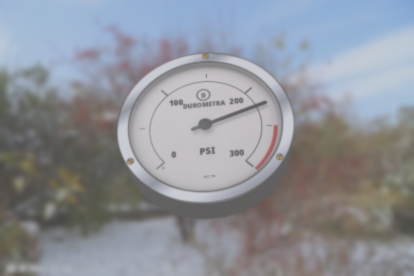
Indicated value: 225 psi
